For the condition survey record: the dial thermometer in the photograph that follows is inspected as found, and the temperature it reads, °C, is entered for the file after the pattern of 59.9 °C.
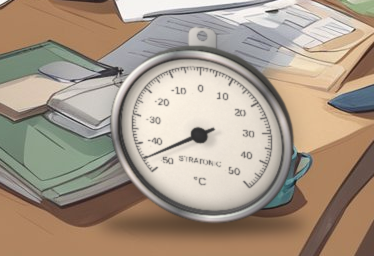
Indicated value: -45 °C
